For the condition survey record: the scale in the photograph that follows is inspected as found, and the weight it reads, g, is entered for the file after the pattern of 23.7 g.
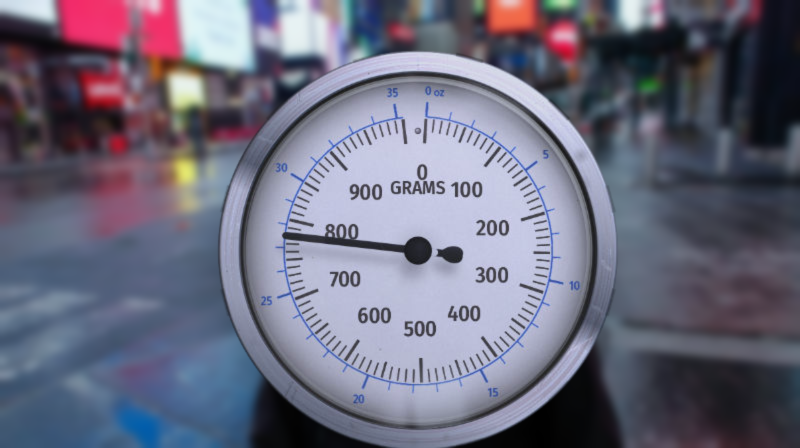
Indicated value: 780 g
